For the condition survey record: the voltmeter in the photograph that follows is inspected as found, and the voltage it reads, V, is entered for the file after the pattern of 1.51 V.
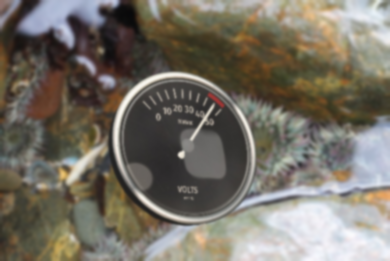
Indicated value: 45 V
